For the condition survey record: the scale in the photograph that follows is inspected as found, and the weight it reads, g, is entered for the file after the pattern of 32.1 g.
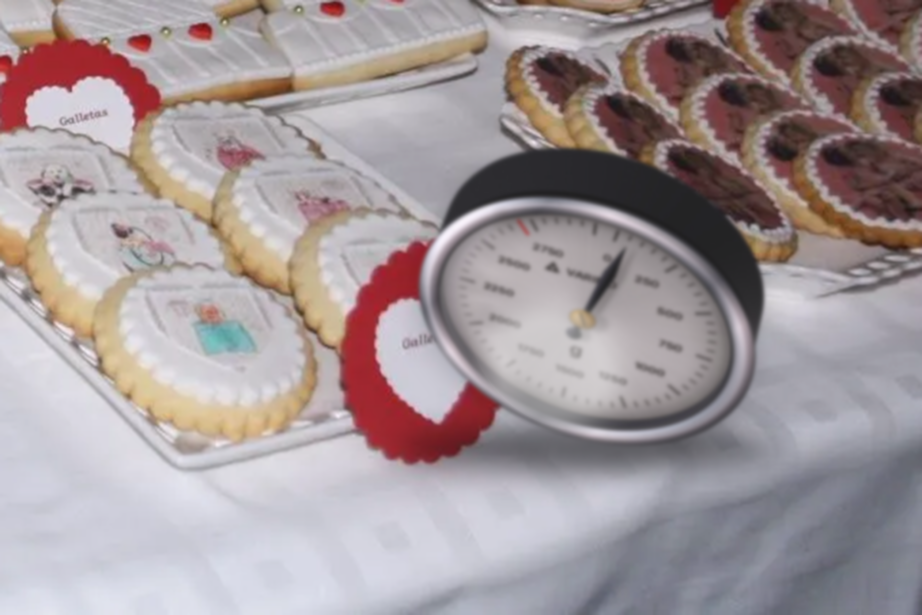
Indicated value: 50 g
